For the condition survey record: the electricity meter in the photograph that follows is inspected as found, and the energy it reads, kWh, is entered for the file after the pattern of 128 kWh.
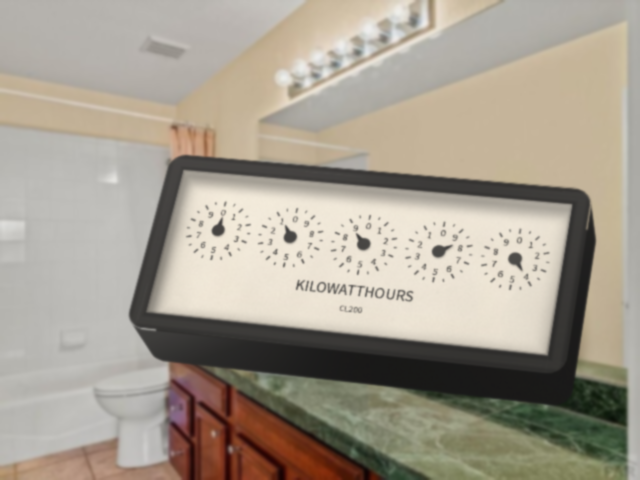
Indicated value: 884 kWh
